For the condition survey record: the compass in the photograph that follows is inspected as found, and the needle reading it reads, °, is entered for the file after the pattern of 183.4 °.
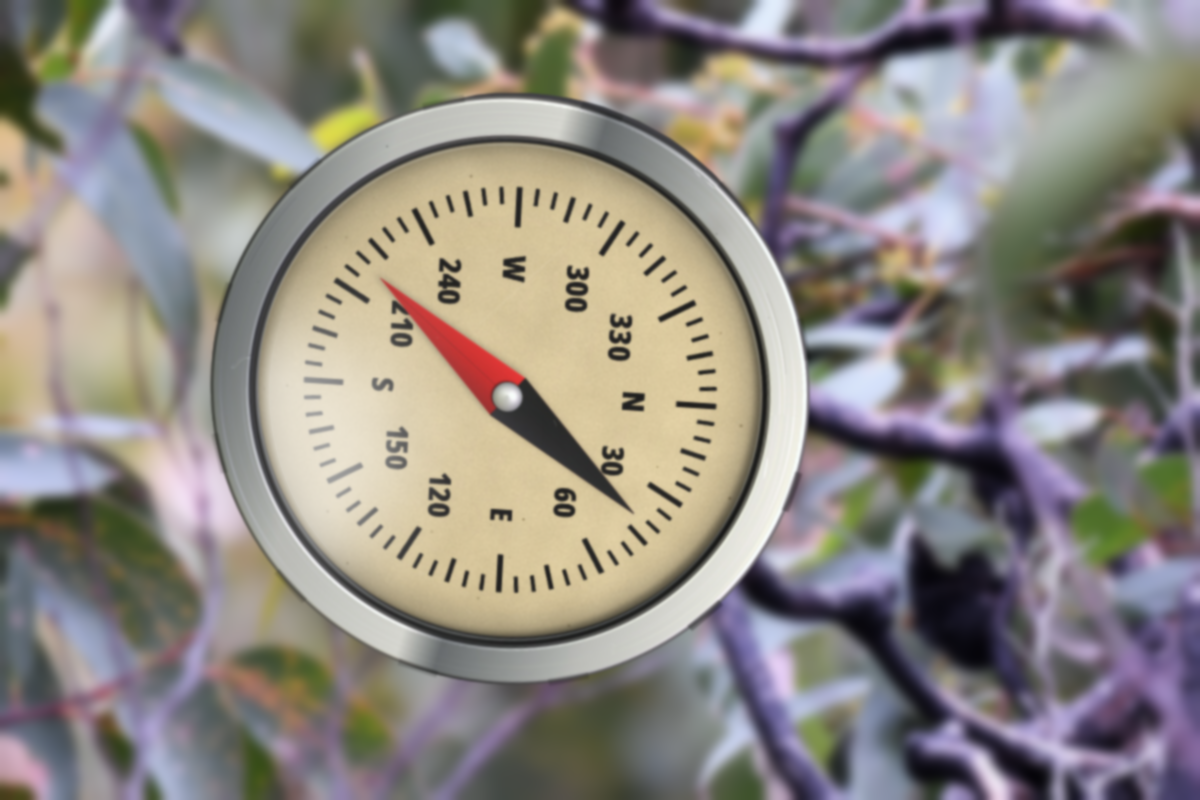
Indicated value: 220 °
